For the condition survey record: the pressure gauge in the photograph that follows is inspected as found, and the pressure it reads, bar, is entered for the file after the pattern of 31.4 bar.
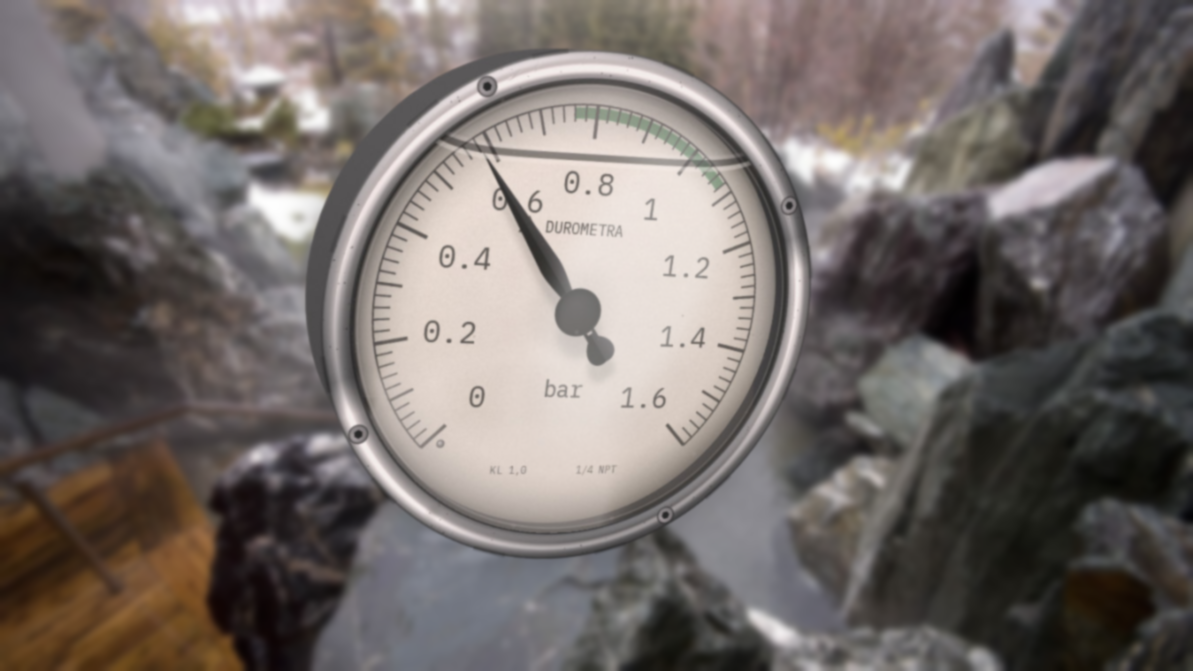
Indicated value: 0.58 bar
